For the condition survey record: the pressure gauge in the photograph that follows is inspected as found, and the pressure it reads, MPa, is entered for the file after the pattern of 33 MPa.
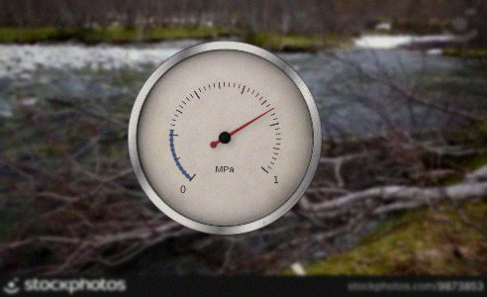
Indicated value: 0.74 MPa
